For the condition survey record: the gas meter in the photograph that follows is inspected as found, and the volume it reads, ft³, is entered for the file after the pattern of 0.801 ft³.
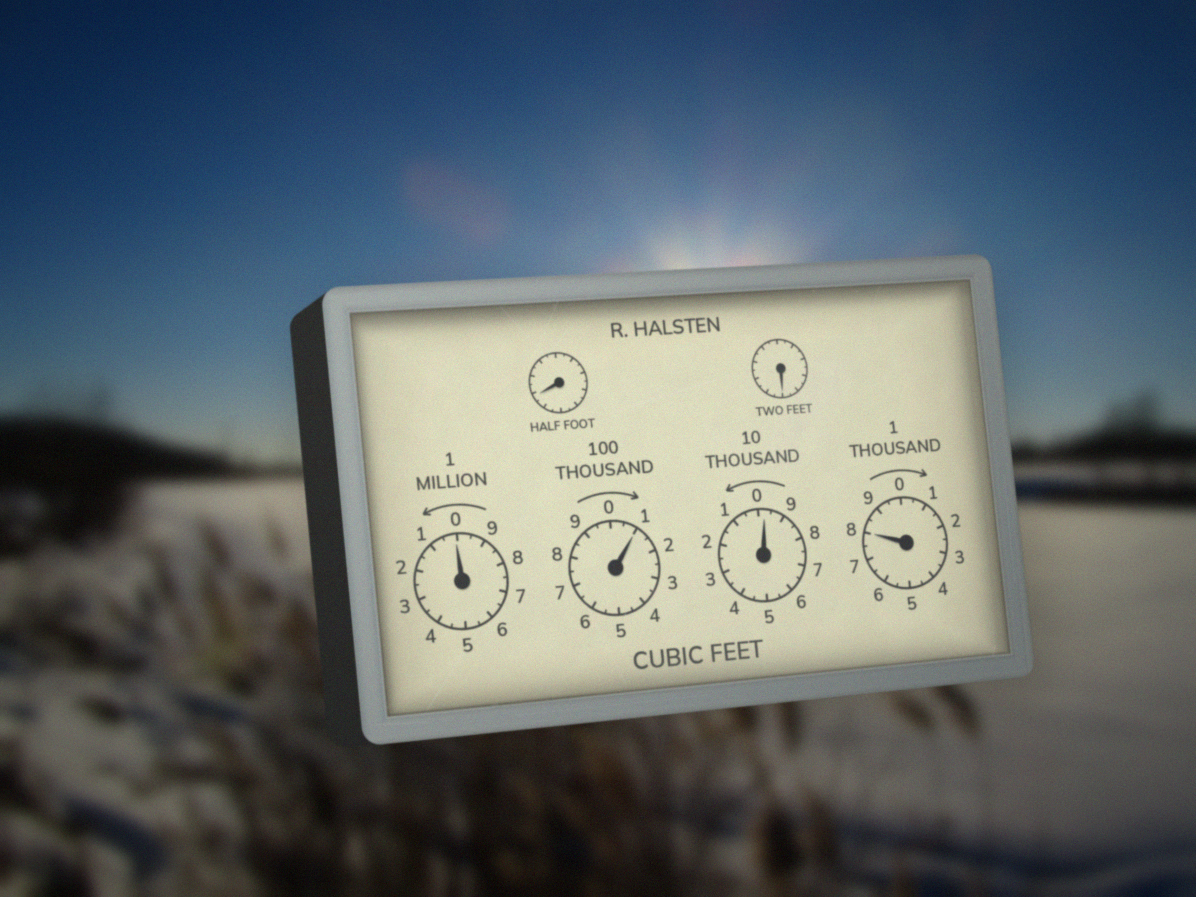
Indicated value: 9800 ft³
